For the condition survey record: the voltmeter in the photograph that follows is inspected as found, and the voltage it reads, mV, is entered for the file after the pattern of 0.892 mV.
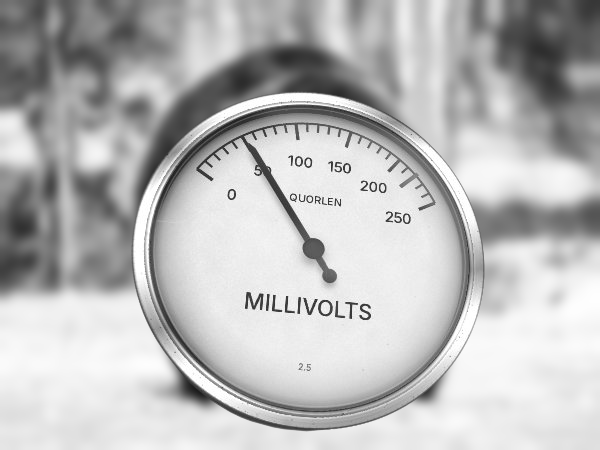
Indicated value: 50 mV
